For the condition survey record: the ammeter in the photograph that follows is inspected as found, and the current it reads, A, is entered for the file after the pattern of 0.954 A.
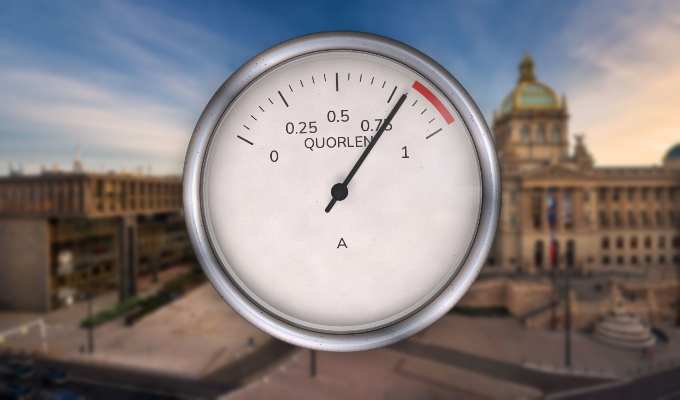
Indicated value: 0.8 A
